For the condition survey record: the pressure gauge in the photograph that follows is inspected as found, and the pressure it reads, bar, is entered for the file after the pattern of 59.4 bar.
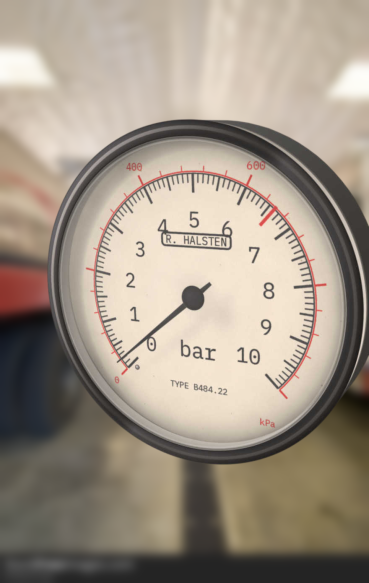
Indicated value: 0.2 bar
